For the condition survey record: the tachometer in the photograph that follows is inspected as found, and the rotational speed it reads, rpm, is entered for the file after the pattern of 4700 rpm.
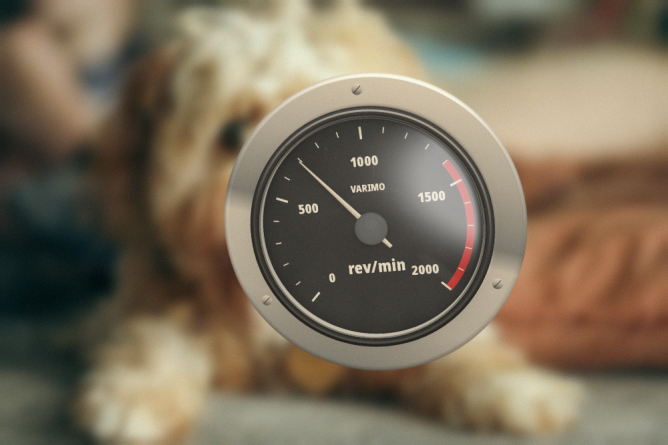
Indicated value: 700 rpm
